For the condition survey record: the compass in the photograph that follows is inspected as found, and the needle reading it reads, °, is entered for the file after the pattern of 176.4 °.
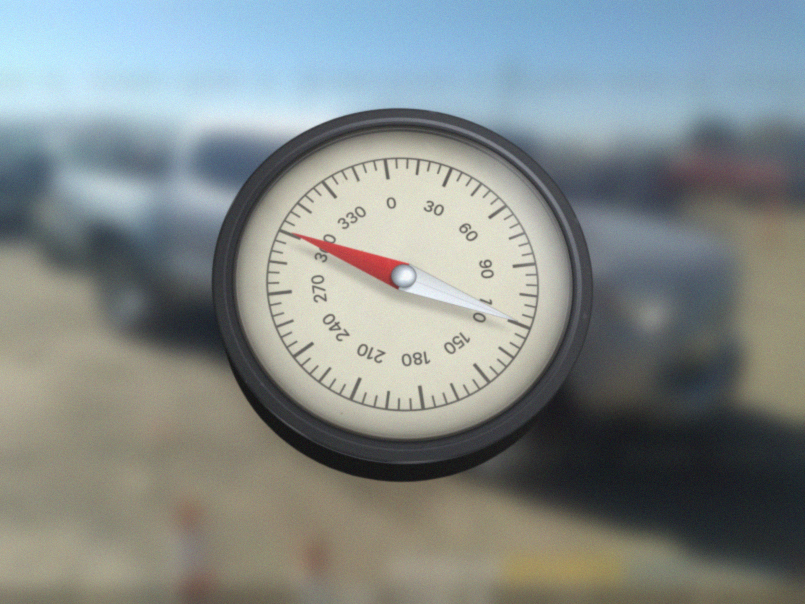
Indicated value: 300 °
